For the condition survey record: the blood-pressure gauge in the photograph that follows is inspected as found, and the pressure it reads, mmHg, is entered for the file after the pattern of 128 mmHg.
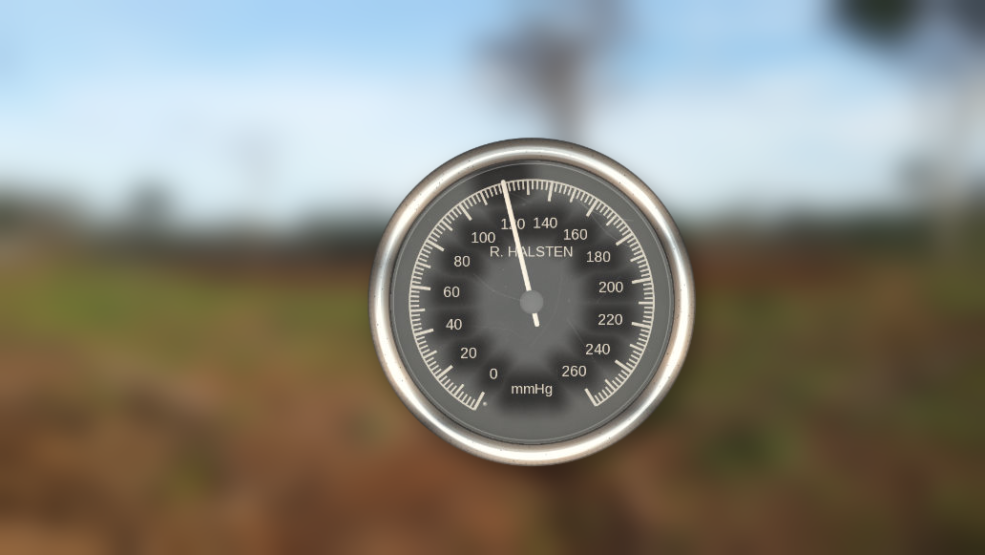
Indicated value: 120 mmHg
